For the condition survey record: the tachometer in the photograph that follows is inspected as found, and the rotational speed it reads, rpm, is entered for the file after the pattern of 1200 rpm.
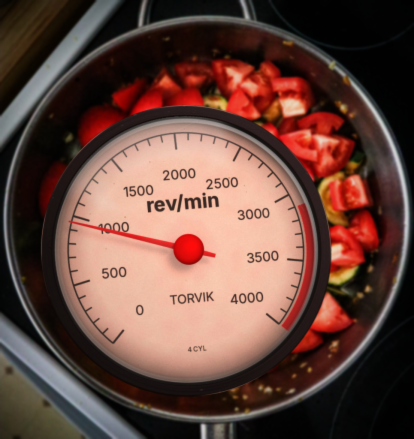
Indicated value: 950 rpm
